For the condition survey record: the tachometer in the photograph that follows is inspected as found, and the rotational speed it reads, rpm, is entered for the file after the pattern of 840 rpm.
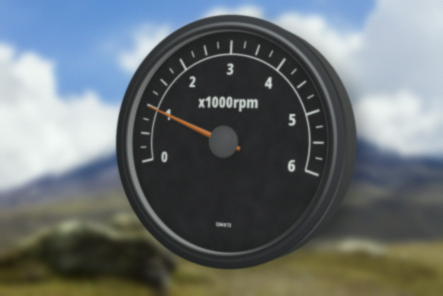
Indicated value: 1000 rpm
